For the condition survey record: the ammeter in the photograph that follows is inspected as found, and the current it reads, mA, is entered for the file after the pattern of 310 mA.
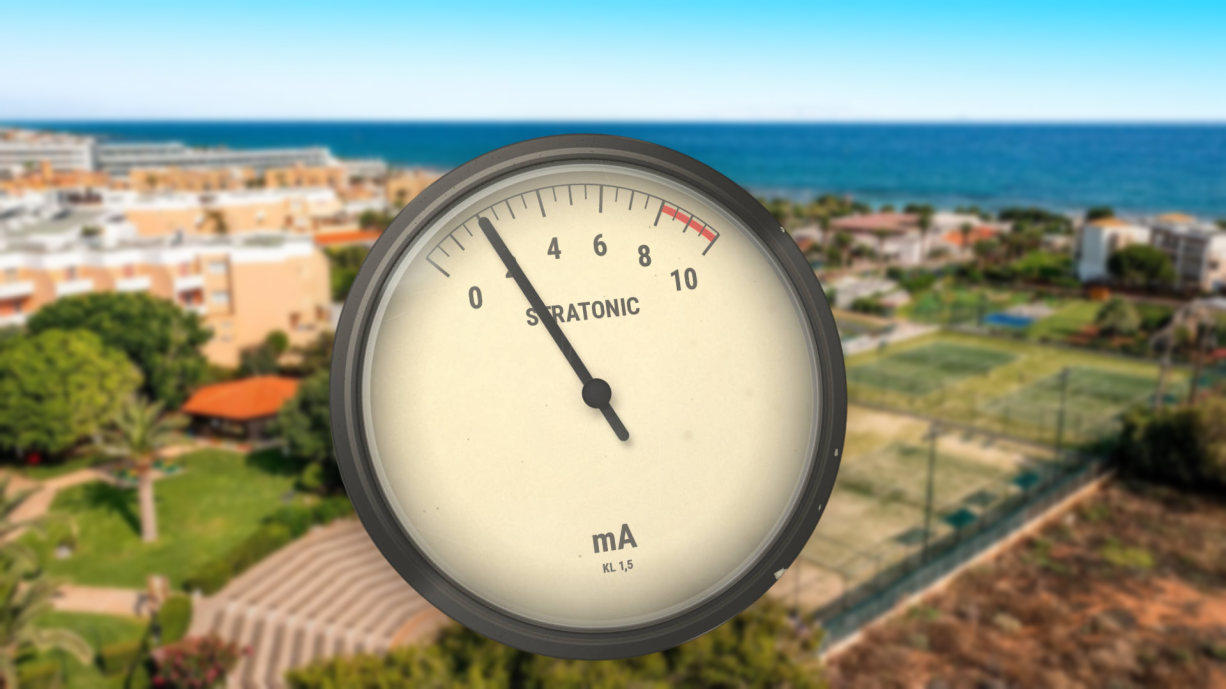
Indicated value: 2 mA
